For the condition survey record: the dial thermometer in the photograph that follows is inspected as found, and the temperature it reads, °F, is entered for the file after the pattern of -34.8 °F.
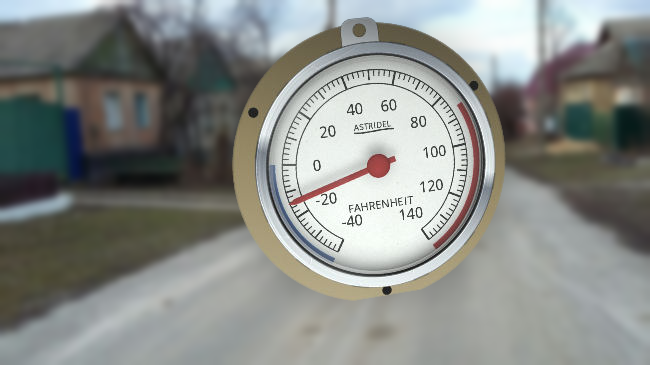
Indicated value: -14 °F
